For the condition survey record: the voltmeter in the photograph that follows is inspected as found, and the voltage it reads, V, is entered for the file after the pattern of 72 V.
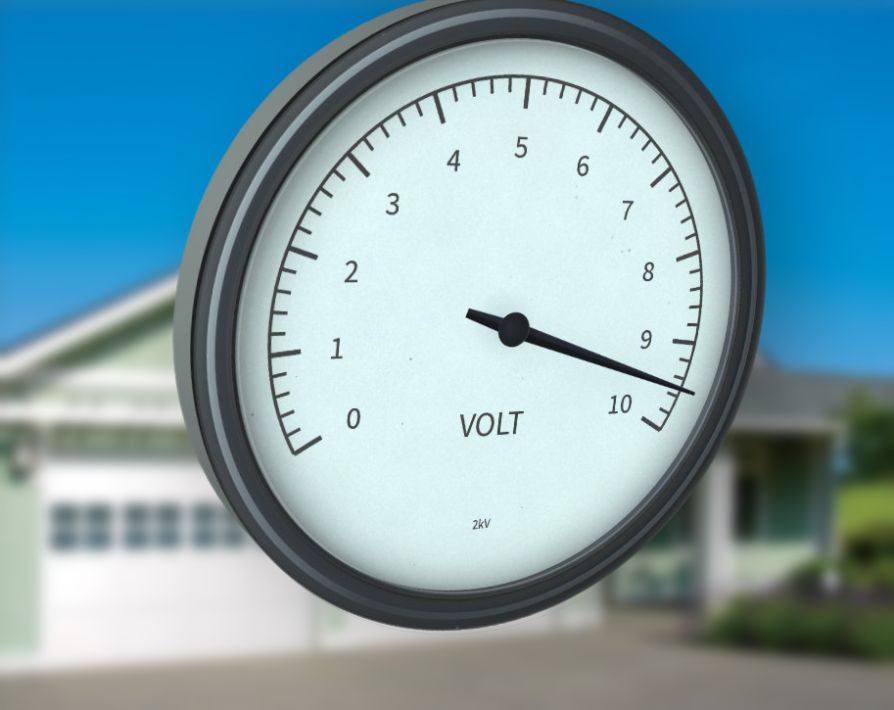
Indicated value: 9.5 V
